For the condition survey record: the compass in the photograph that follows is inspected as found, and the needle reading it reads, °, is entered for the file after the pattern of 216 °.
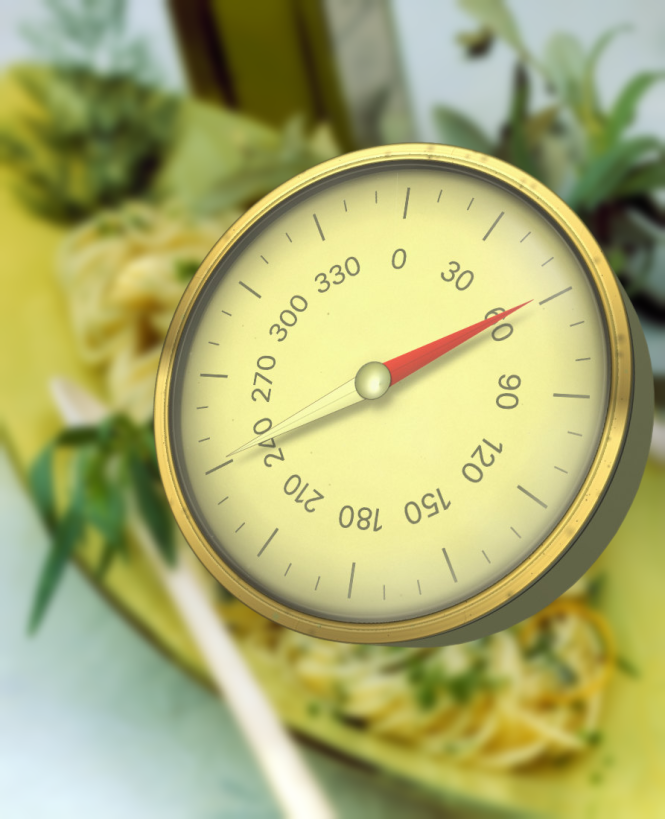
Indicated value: 60 °
